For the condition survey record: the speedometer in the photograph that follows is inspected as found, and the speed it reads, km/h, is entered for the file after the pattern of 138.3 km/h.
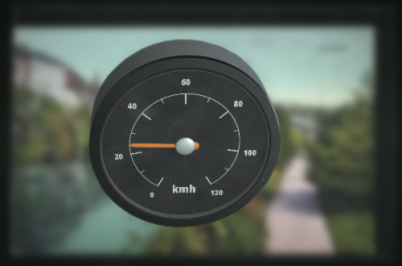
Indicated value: 25 km/h
